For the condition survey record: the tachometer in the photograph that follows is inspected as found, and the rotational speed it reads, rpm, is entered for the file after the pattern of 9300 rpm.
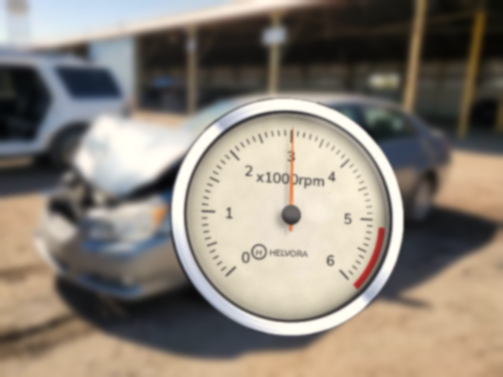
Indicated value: 3000 rpm
